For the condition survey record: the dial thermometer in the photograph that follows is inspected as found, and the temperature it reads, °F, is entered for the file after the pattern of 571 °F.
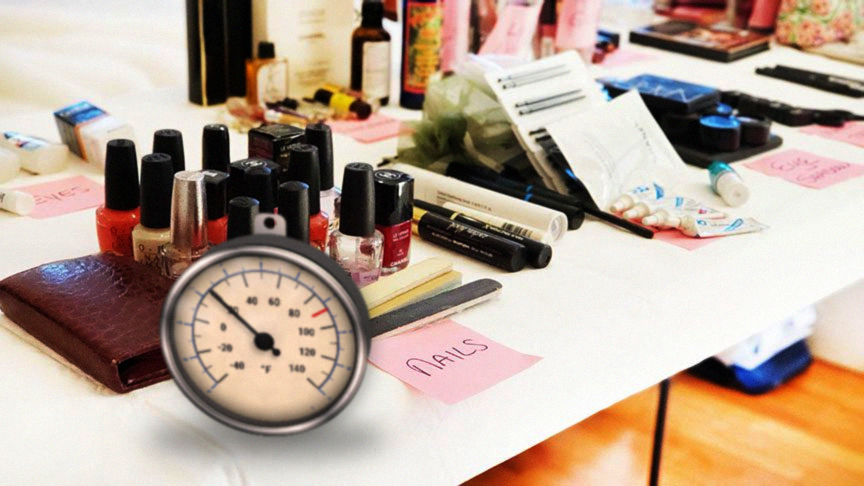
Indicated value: 20 °F
